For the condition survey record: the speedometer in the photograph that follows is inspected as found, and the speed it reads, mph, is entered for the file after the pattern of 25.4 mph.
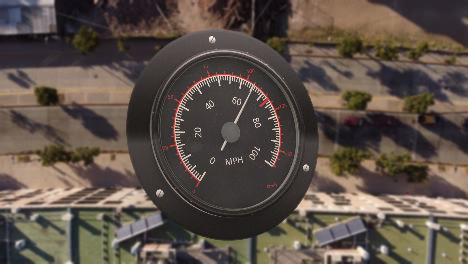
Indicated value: 65 mph
